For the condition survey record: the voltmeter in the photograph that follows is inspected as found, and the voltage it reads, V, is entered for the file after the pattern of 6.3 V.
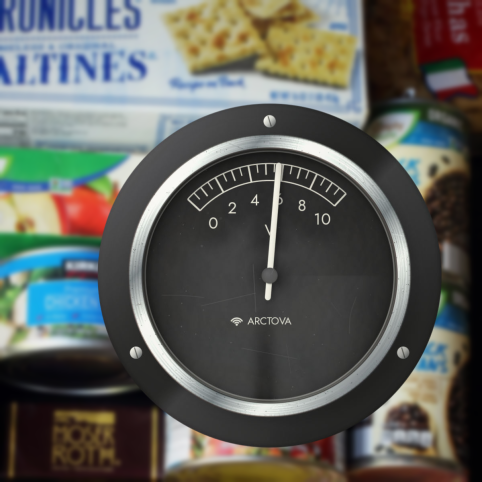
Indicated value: 5.75 V
